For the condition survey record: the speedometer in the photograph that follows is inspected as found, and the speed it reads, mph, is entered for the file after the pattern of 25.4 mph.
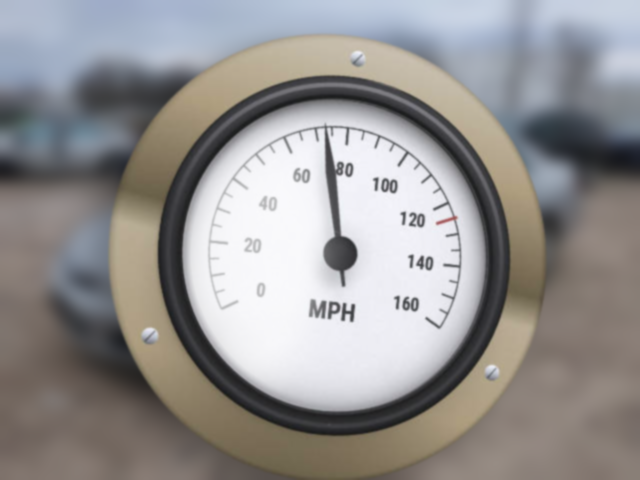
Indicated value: 72.5 mph
